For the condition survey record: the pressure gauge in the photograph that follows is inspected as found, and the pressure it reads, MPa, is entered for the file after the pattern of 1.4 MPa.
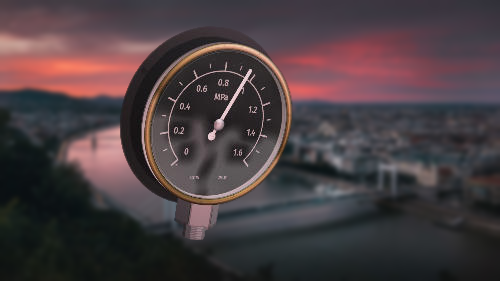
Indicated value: 0.95 MPa
